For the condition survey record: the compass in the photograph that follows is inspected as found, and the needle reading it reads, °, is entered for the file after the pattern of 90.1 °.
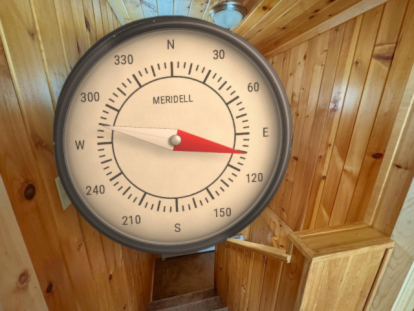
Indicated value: 105 °
